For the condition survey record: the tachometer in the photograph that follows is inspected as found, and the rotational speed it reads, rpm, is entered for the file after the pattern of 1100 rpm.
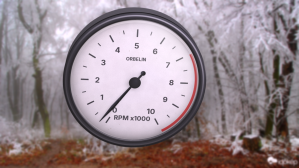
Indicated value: 250 rpm
